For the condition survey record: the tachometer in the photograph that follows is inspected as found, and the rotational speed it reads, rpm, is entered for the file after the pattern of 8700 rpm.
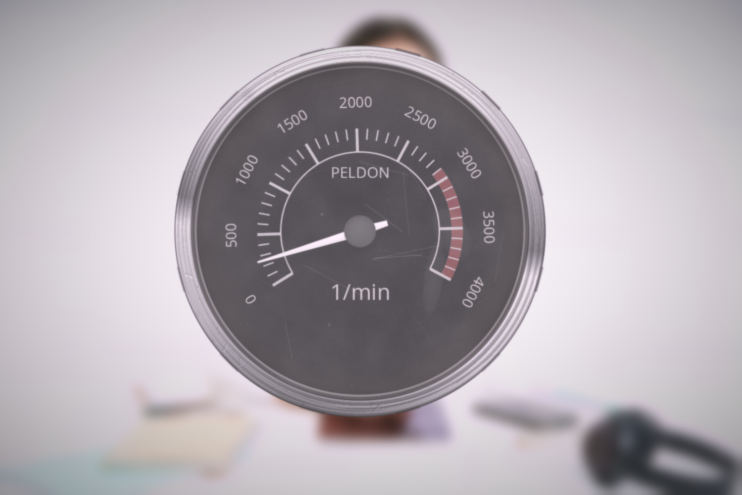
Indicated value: 250 rpm
